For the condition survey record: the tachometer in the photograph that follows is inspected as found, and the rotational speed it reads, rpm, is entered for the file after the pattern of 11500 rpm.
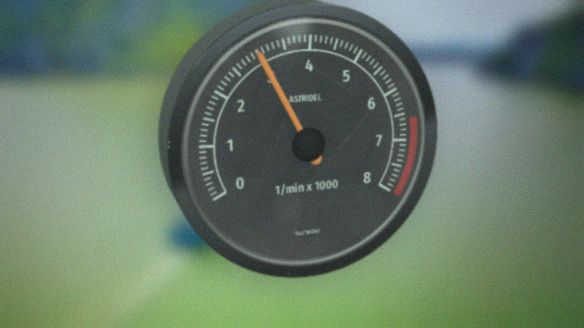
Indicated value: 3000 rpm
